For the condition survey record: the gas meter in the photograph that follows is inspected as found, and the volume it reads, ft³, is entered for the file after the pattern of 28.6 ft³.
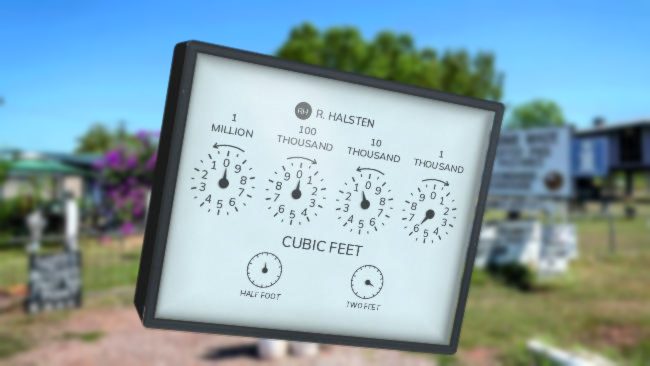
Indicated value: 600 ft³
